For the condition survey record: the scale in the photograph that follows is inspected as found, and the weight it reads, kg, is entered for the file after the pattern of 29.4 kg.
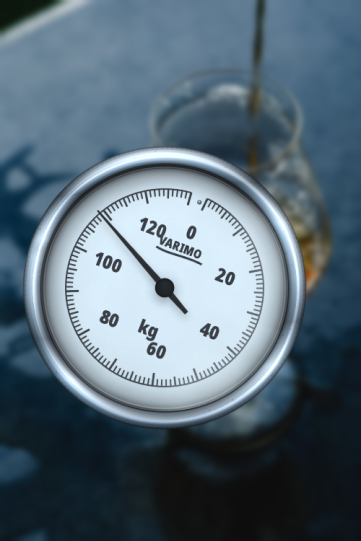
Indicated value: 109 kg
